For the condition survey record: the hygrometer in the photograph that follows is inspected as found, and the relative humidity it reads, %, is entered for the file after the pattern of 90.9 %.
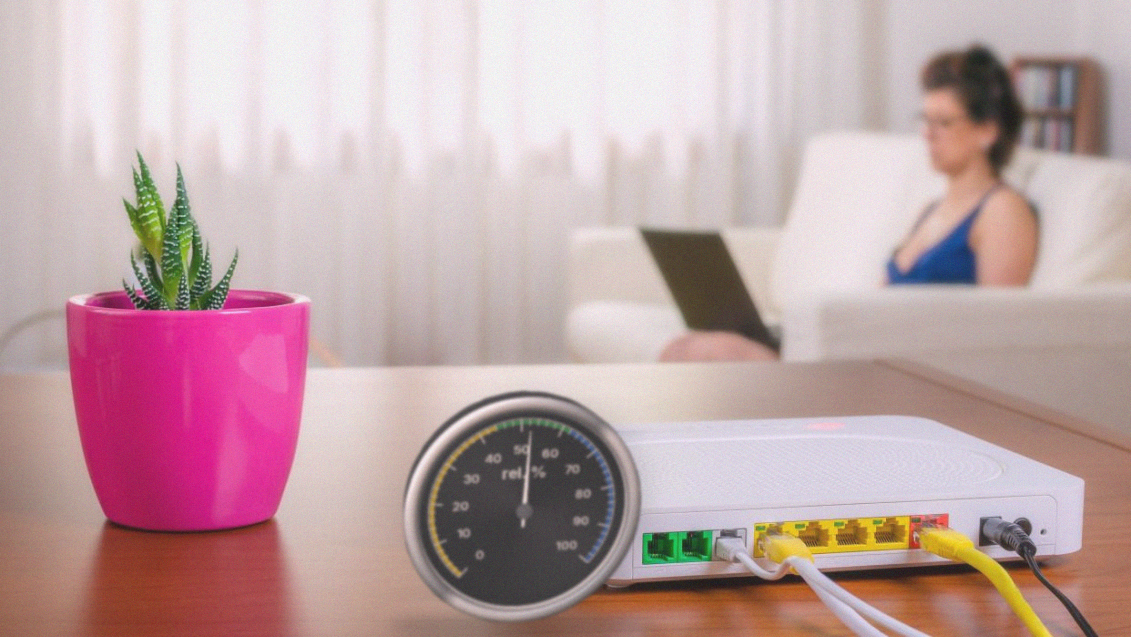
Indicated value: 52 %
